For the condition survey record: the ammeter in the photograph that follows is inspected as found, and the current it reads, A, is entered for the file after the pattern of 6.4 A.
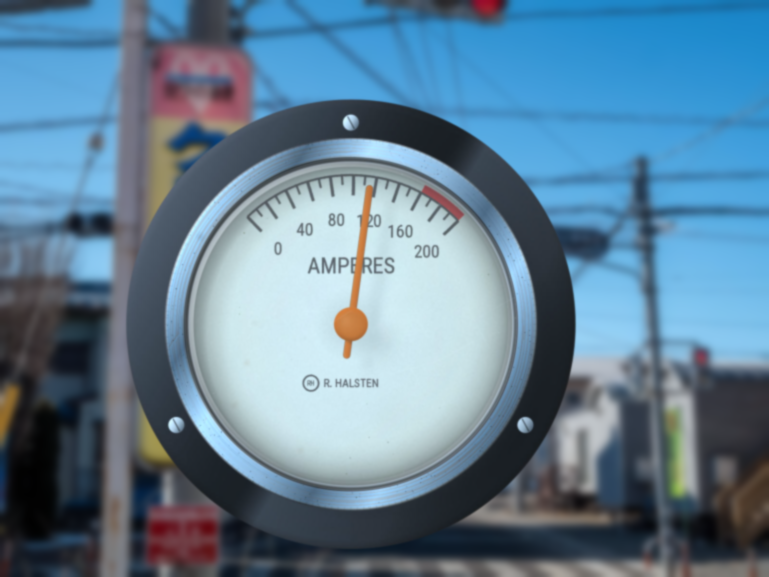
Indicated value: 115 A
